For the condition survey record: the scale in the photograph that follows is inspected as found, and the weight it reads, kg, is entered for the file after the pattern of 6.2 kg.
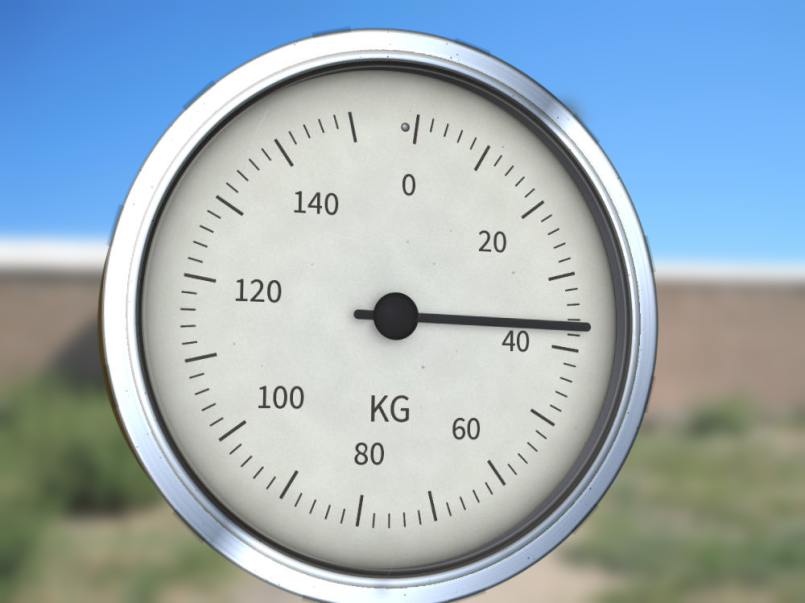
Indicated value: 37 kg
